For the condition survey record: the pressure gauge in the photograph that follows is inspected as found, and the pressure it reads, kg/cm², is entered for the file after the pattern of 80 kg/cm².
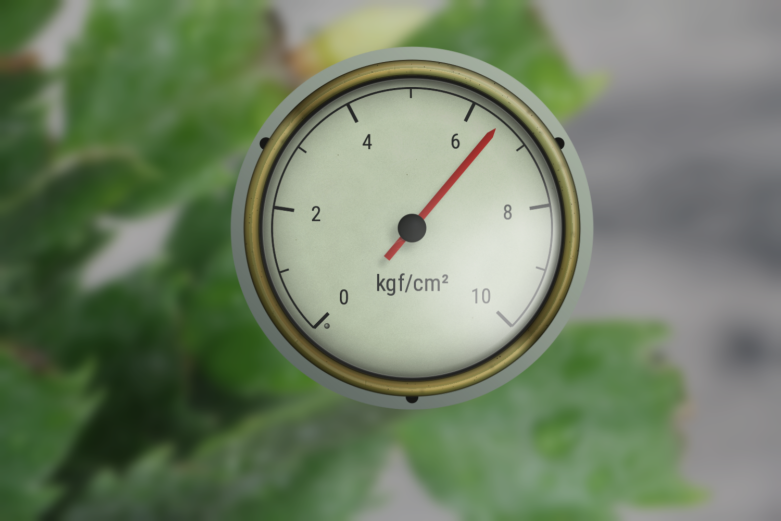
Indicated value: 6.5 kg/cm²
